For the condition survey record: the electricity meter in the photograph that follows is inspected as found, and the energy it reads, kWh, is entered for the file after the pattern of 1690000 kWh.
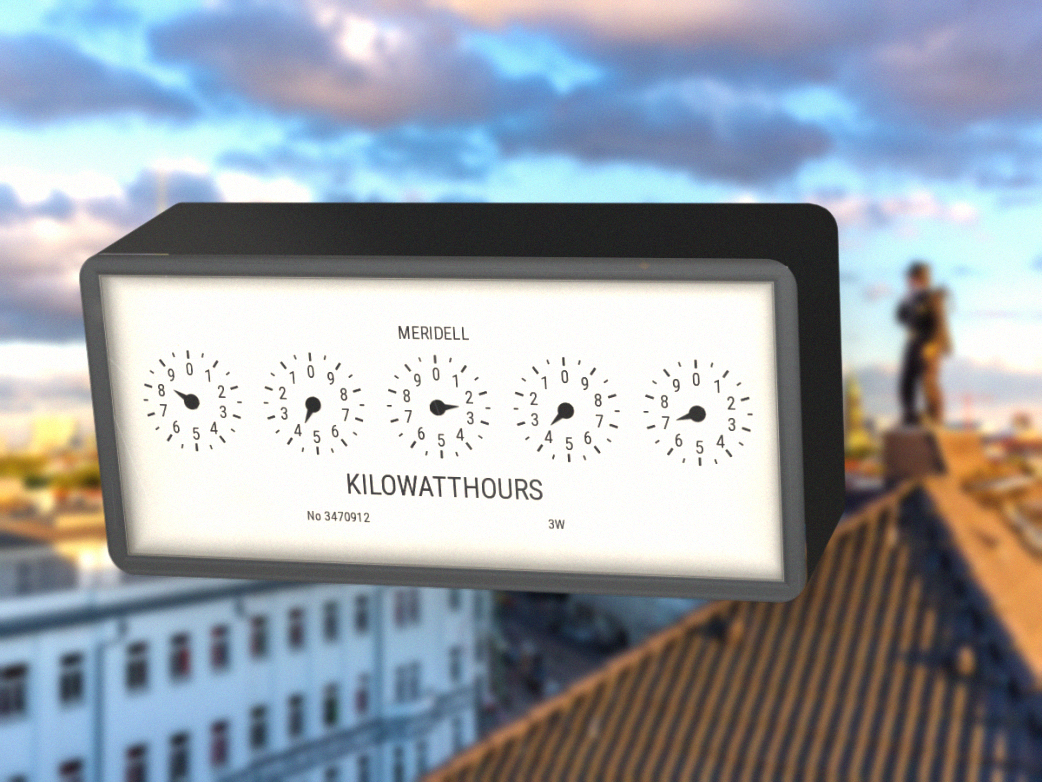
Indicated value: 84237 kWh
